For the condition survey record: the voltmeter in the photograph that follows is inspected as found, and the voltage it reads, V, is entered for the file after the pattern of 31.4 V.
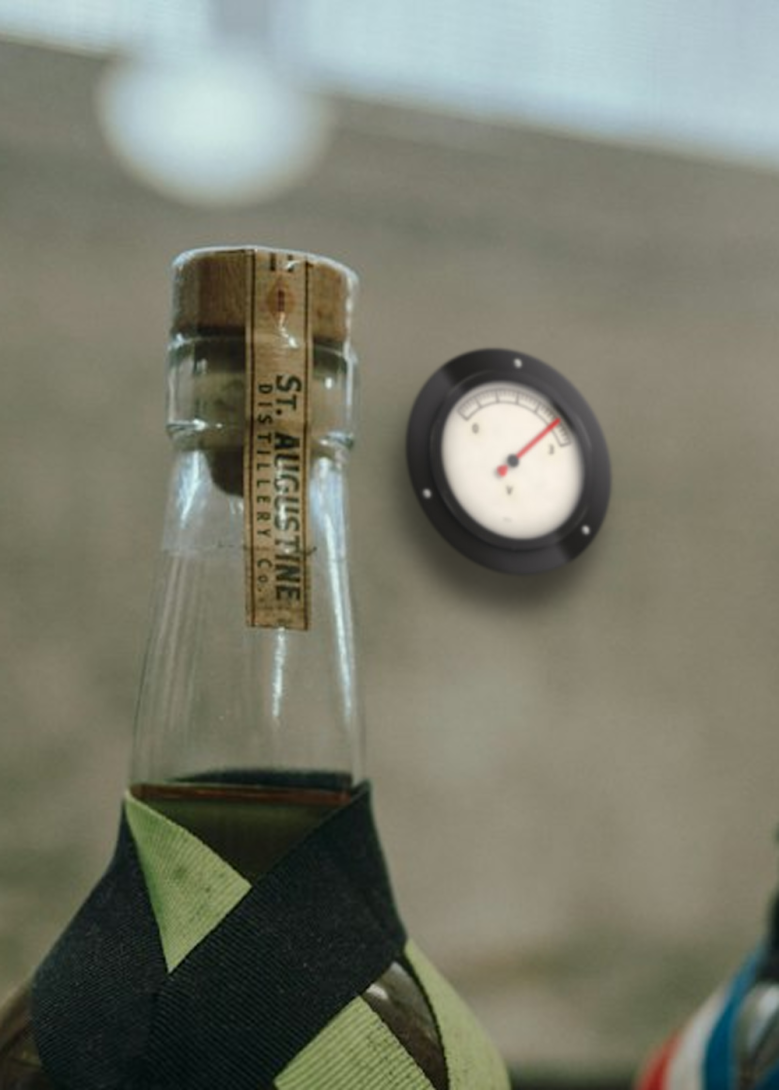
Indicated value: 2.5 V
